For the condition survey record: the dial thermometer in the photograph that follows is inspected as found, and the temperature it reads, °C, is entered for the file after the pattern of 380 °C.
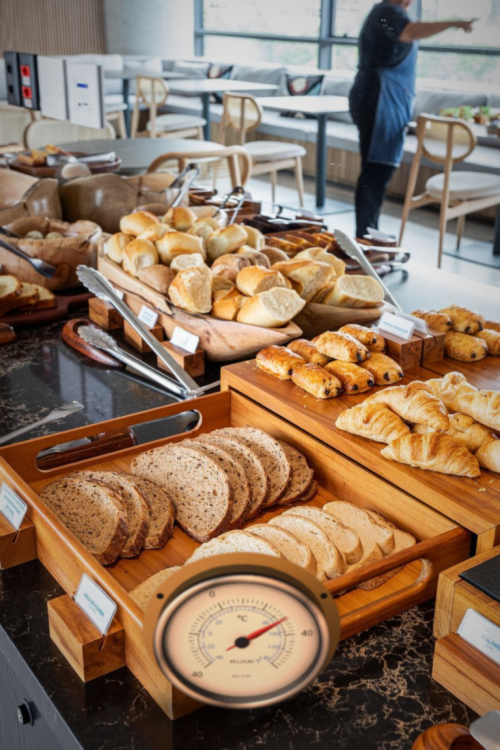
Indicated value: 30 °C
